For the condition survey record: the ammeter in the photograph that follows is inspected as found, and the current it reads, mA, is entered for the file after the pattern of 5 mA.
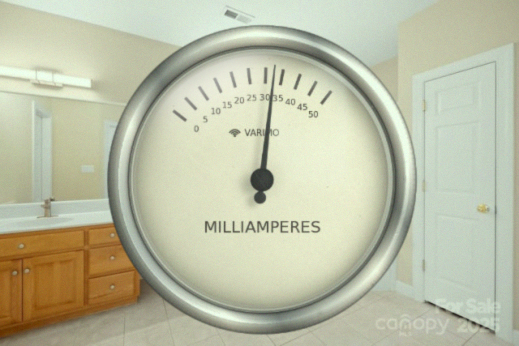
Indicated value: 32.5 mA
